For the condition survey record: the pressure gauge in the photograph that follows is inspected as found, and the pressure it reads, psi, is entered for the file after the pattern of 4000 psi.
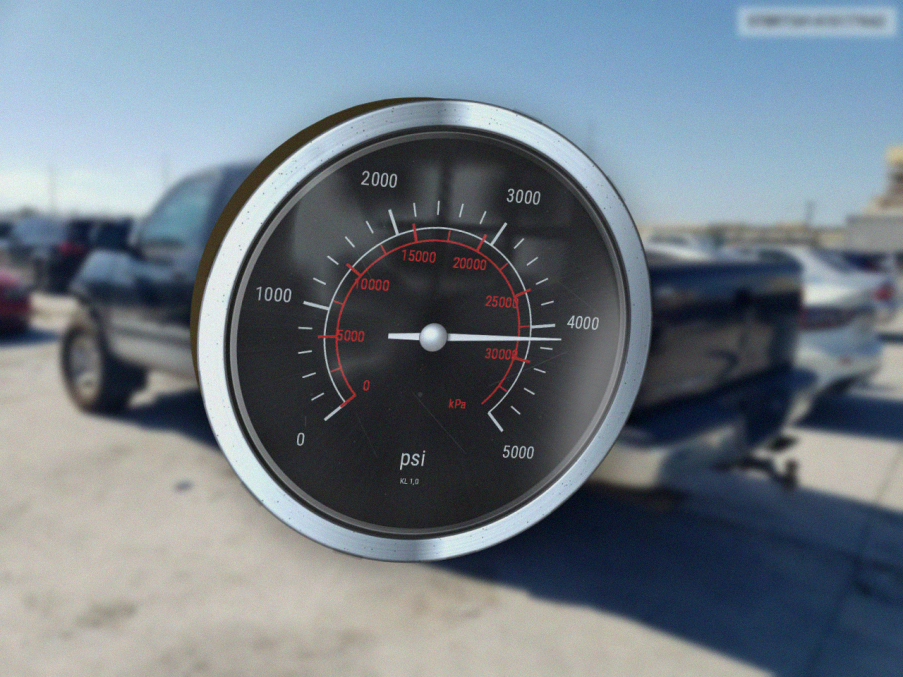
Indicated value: 4100 psi
